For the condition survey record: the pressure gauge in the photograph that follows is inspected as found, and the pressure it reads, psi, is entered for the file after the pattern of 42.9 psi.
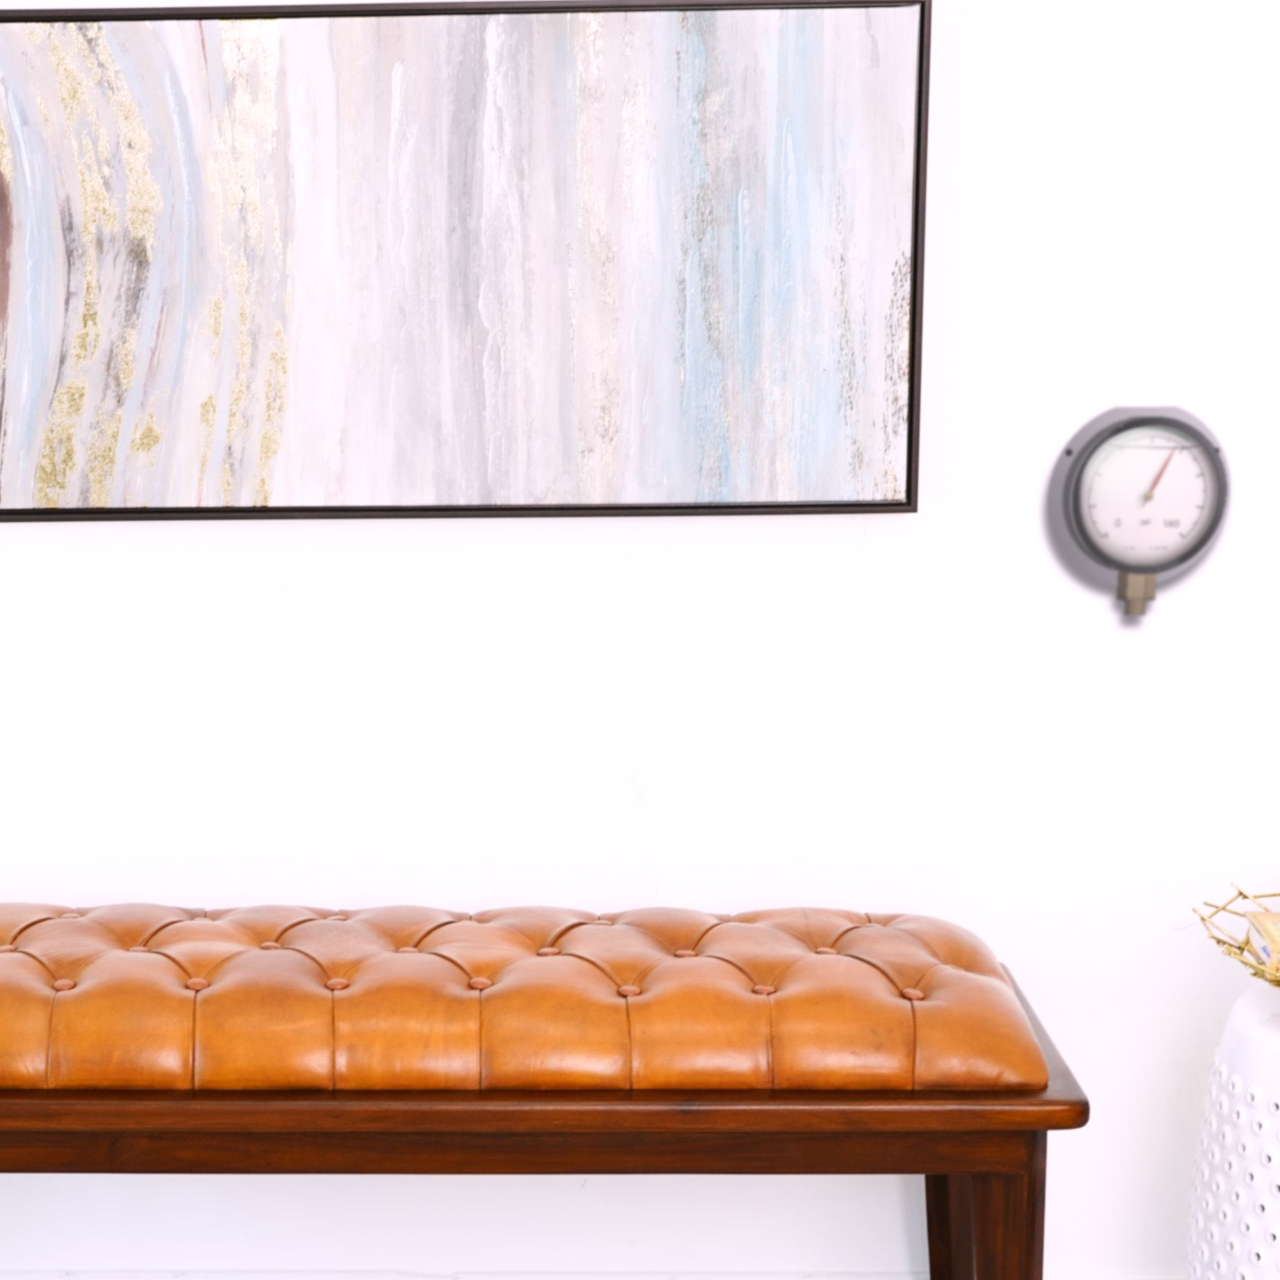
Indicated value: 95 psi
